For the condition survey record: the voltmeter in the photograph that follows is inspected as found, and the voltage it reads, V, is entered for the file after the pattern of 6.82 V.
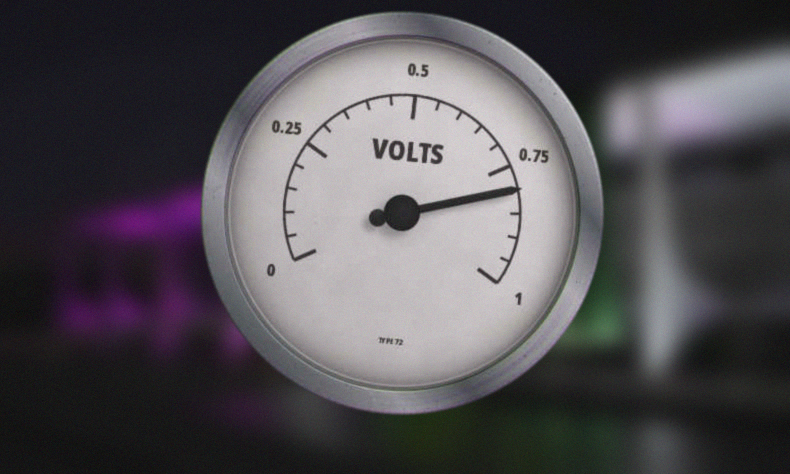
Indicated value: 0.8 V
